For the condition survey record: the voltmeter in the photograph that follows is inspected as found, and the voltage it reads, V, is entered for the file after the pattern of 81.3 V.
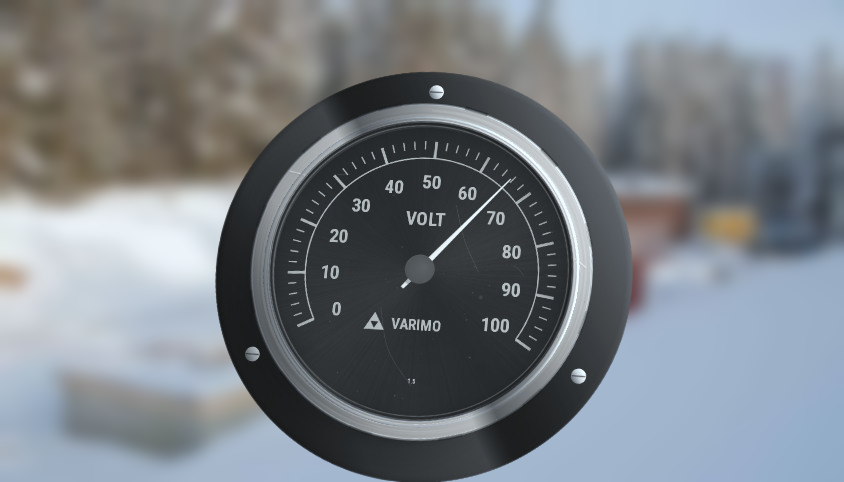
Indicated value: 66 V
